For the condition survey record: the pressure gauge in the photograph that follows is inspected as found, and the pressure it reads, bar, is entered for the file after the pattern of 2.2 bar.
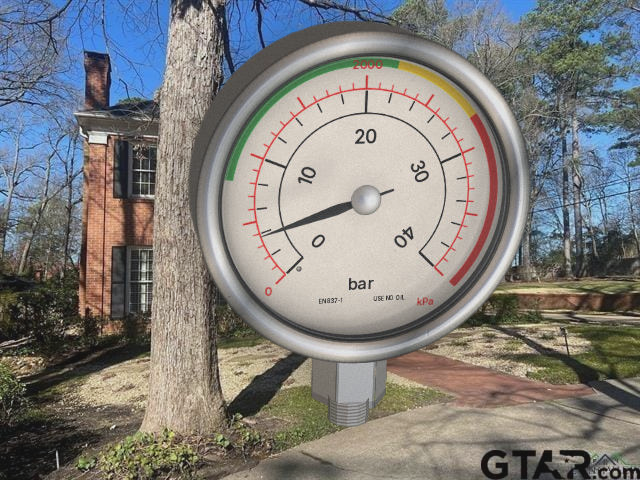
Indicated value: 4 bar
